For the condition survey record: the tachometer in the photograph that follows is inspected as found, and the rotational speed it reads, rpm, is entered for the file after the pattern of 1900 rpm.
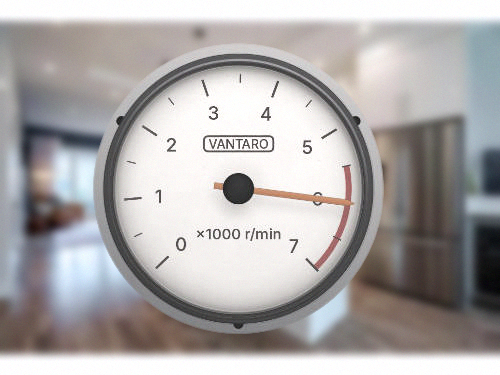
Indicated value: 6000 rpm
